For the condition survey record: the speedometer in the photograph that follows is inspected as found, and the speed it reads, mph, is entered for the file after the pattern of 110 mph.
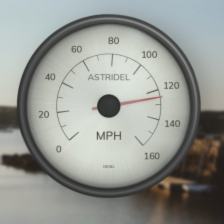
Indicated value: 125 mph
